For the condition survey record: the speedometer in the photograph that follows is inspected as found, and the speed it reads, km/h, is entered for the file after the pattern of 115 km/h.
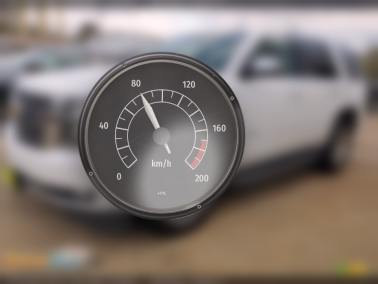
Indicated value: 80 km/h
